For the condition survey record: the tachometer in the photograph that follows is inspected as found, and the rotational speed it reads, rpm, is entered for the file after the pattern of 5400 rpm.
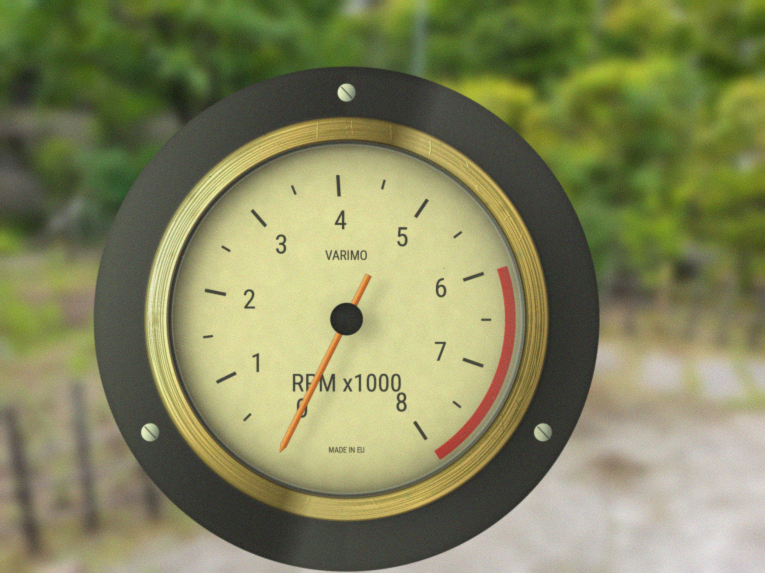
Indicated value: 0 rpm
